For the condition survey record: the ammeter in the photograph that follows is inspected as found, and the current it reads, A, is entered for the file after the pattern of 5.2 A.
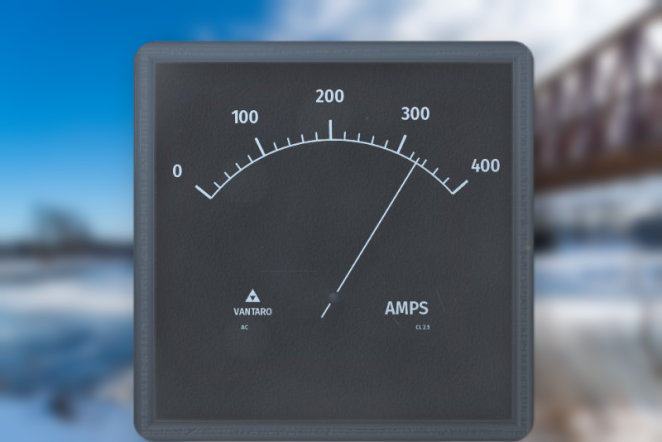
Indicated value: 330 A
